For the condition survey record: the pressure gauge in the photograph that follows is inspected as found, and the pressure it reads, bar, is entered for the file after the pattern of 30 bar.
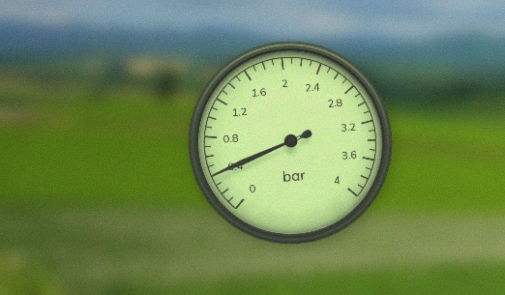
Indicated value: 0.4 bar
